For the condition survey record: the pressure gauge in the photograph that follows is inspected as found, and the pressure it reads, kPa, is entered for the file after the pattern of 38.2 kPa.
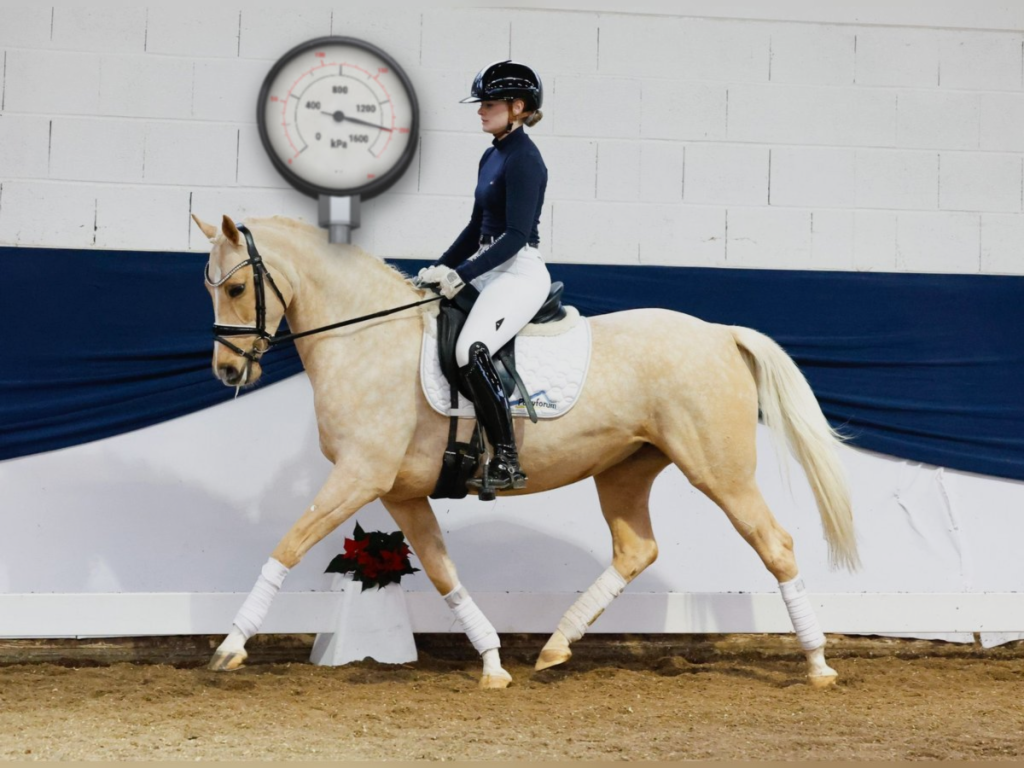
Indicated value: 1400 kPa
